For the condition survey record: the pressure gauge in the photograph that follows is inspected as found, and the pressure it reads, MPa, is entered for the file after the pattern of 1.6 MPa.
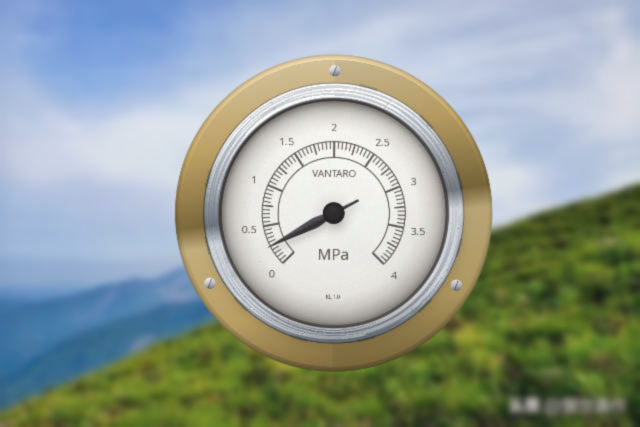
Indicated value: 0.25 MPa
